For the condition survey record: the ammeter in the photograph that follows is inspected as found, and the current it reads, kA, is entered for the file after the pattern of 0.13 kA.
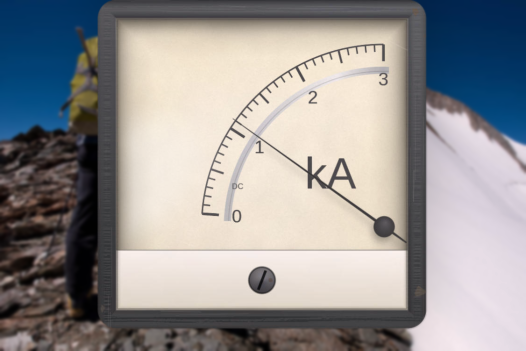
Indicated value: 1.1 kA
